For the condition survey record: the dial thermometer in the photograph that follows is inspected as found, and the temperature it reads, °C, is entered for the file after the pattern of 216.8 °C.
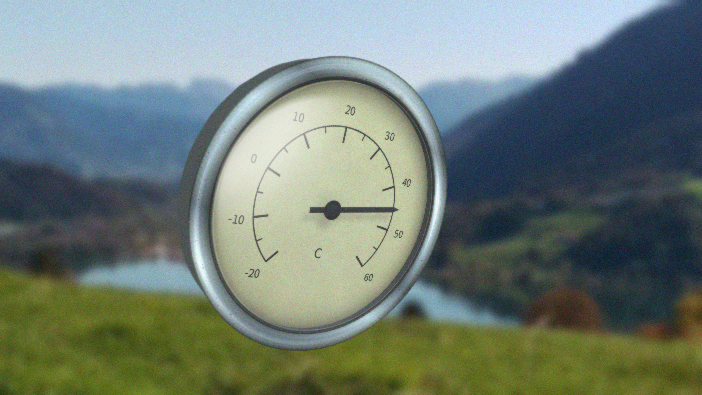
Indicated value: 45 °C
